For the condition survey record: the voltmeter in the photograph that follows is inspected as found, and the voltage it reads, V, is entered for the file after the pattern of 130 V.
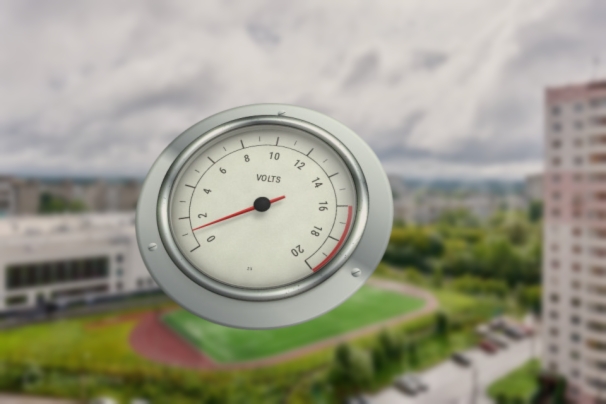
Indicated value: 1 V
